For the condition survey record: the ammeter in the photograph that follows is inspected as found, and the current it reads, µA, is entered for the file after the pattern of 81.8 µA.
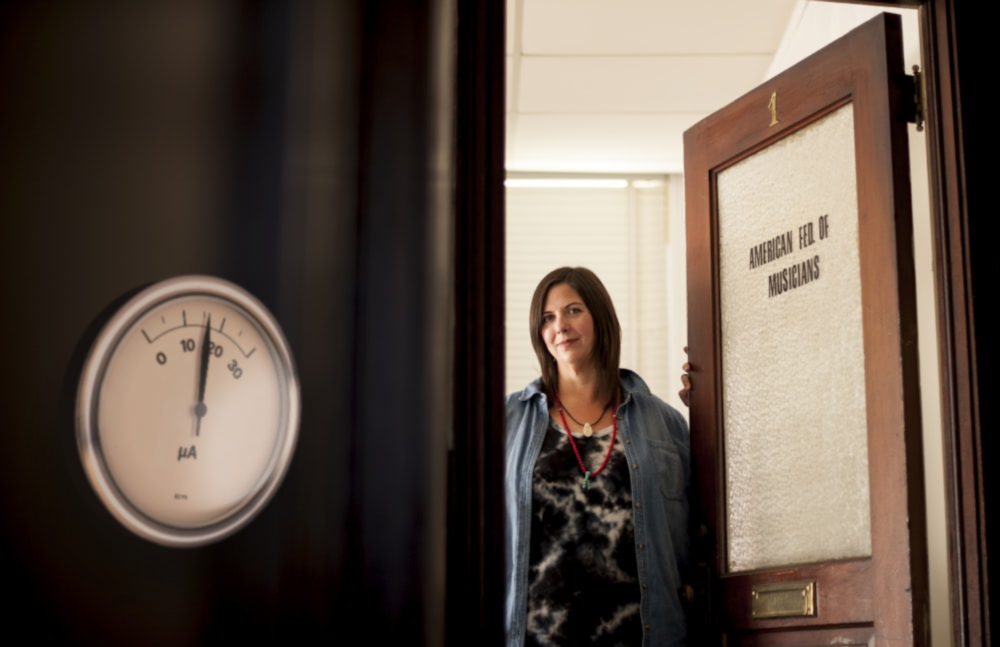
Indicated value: 15 µA
